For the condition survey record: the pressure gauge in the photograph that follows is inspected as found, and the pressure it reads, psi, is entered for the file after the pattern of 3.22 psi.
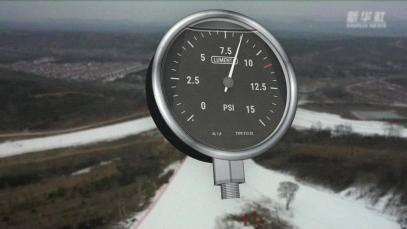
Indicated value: 8.5 psi
